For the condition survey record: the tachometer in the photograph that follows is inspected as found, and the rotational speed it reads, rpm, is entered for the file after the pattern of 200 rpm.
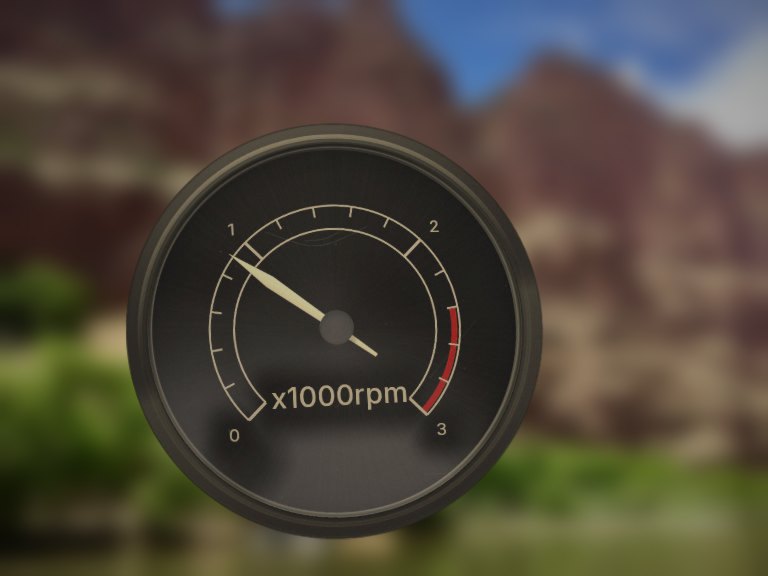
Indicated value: 900 rpm
